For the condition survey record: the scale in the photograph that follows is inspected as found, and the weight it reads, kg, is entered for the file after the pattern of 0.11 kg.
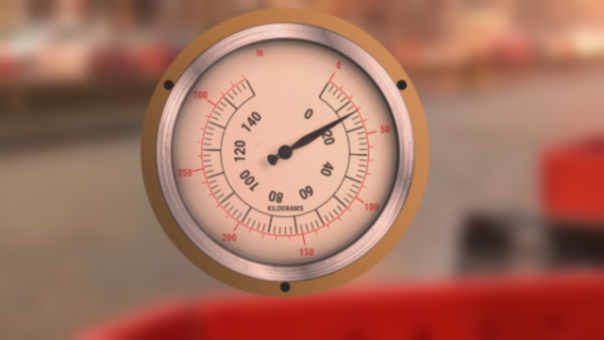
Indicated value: 14 kg
